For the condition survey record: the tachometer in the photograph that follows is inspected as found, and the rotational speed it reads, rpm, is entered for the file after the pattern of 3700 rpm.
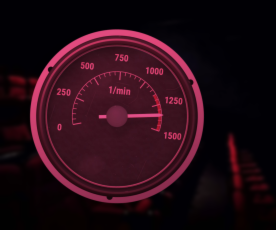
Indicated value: 1350 rpm
